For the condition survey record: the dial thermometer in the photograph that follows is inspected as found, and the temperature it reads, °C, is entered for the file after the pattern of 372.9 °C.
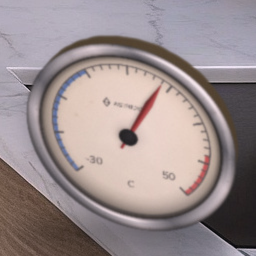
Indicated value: 18 °C
